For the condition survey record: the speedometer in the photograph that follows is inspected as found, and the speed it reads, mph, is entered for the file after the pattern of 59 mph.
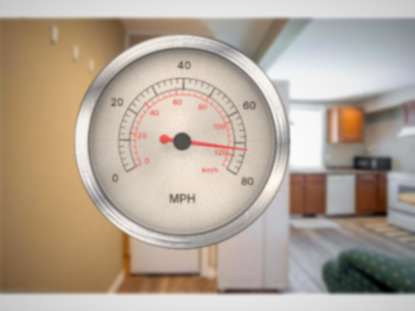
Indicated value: 72 mph
